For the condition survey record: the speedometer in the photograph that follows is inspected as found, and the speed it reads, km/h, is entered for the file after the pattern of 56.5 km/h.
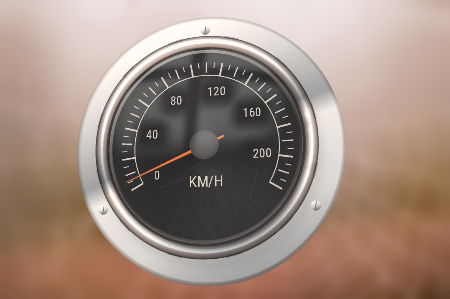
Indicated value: 5 km/h
